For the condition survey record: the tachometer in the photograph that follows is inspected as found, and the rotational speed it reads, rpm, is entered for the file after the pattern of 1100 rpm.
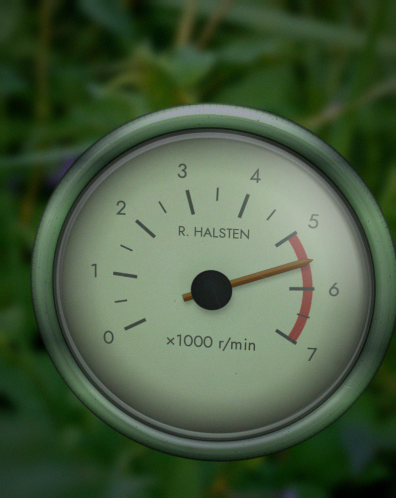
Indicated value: 5500 rpm
